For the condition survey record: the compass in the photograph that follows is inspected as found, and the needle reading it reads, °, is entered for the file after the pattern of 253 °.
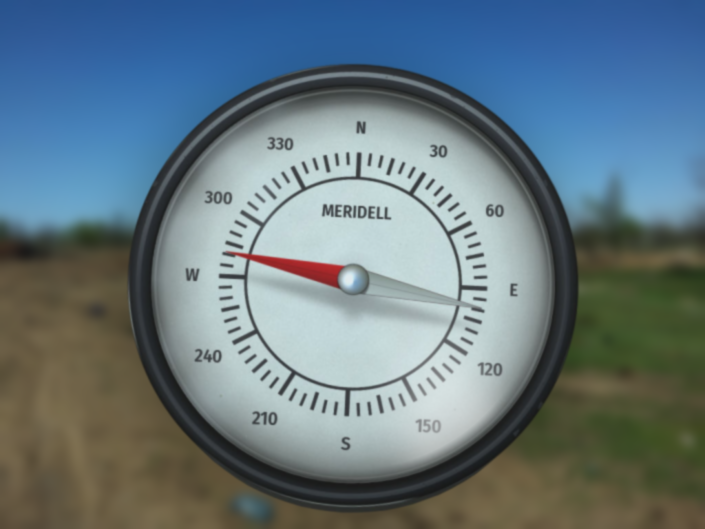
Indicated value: 280 °
